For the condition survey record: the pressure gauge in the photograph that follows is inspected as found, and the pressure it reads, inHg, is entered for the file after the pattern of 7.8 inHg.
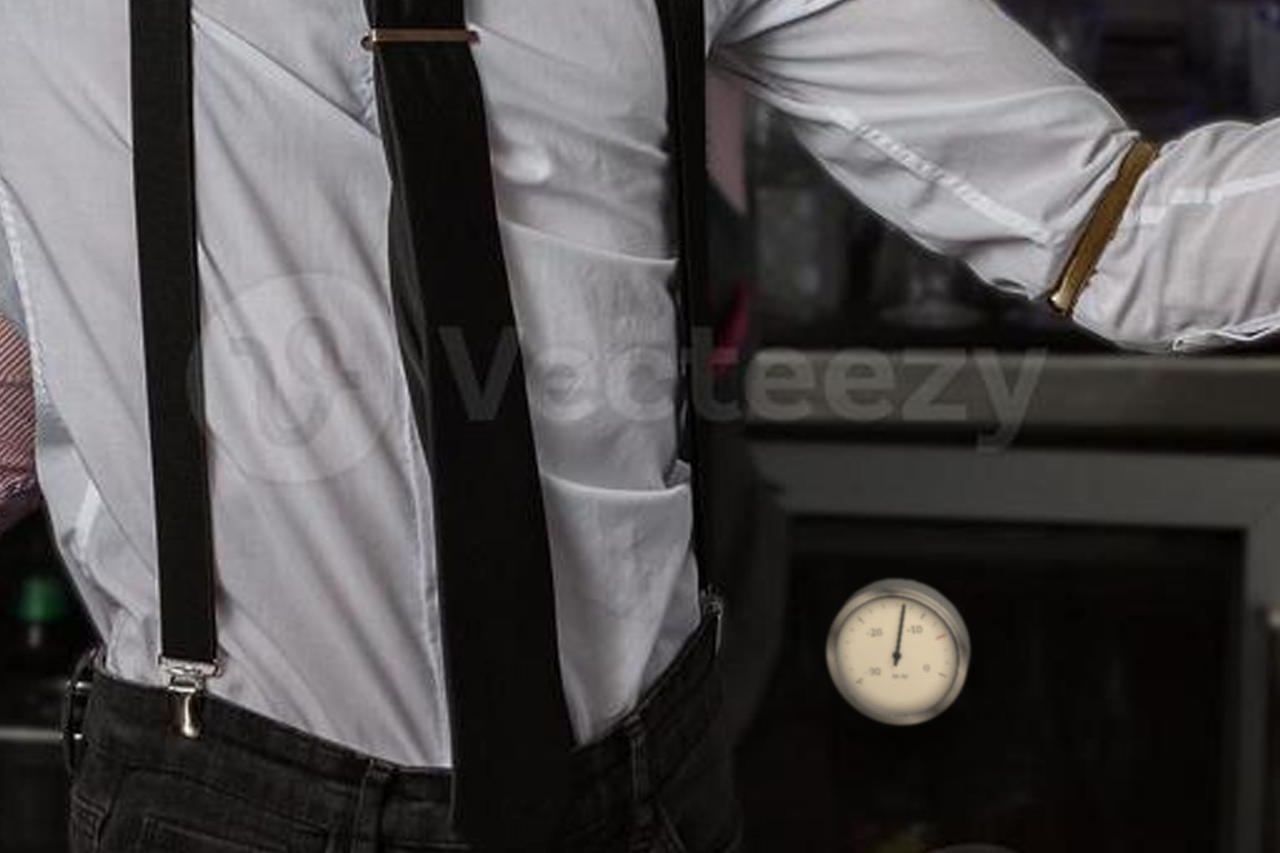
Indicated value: -13 inHg
